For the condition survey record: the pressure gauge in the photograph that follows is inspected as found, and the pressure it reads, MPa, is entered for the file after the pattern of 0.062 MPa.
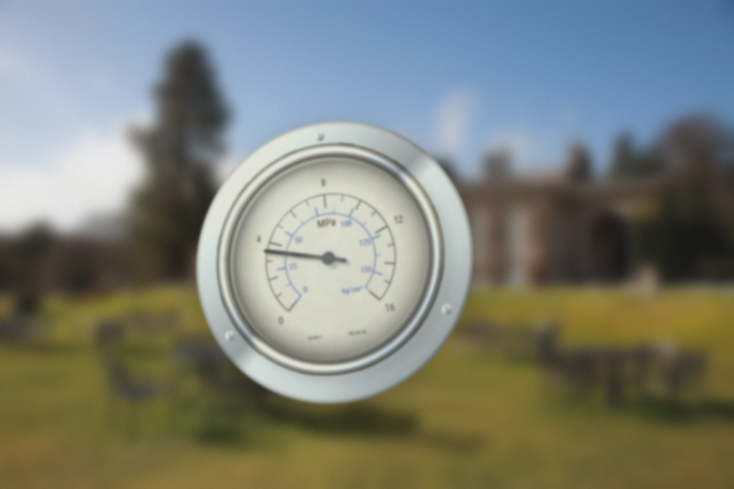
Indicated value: 3.5 MPa
